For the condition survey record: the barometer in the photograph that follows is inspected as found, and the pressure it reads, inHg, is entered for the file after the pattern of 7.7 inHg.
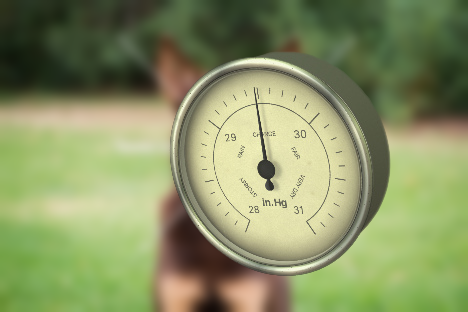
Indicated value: 29.5 inHg
